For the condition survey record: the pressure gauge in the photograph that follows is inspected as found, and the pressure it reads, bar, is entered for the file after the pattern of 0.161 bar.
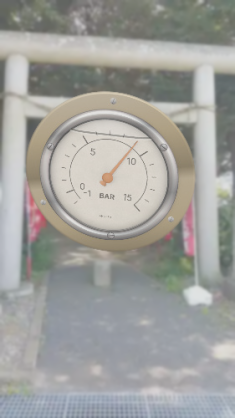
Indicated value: 9 bar
